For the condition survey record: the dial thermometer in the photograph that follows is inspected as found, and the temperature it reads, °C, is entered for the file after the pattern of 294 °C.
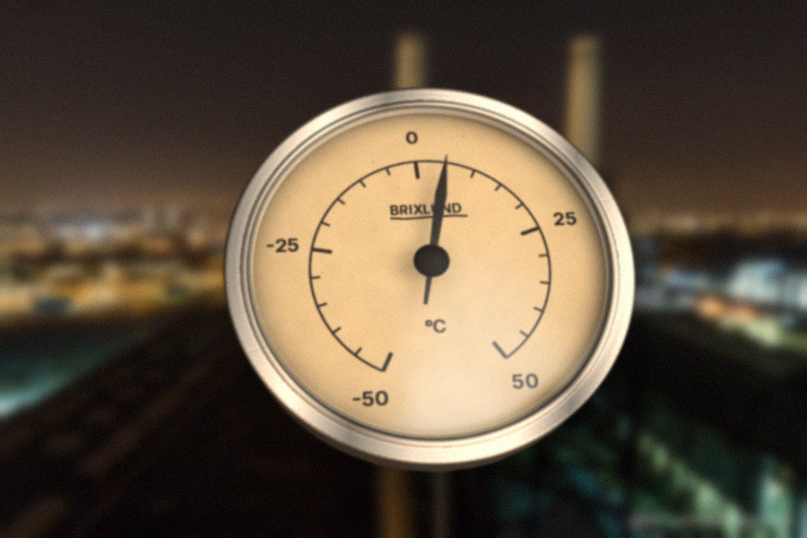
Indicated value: 5 °C
